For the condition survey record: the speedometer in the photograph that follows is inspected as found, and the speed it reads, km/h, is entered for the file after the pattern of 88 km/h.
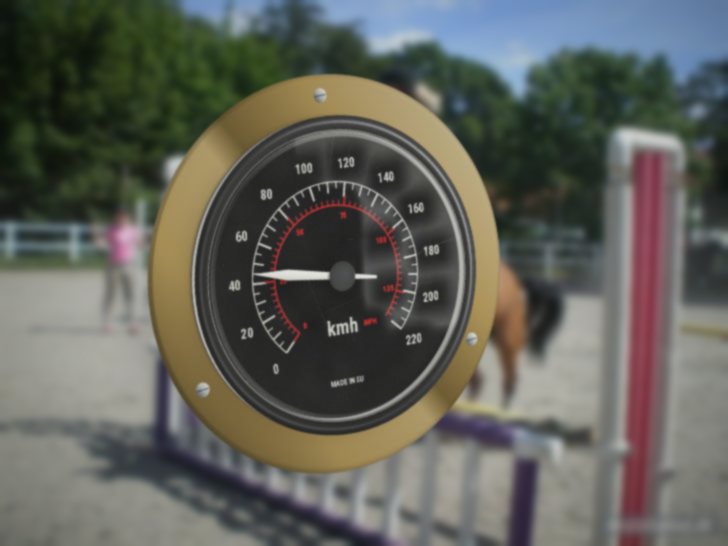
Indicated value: 45 km/h
